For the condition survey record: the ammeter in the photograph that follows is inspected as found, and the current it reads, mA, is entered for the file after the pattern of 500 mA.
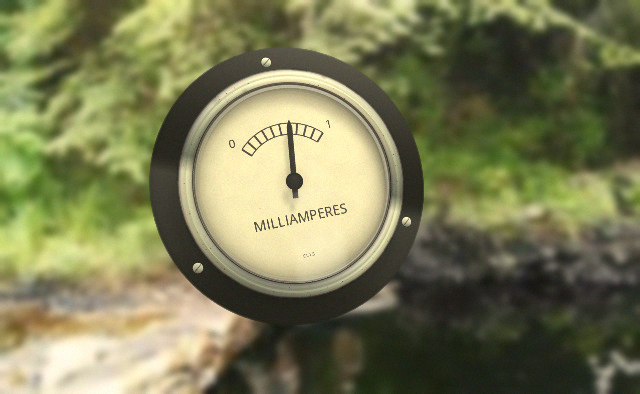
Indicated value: 0.6 mA
